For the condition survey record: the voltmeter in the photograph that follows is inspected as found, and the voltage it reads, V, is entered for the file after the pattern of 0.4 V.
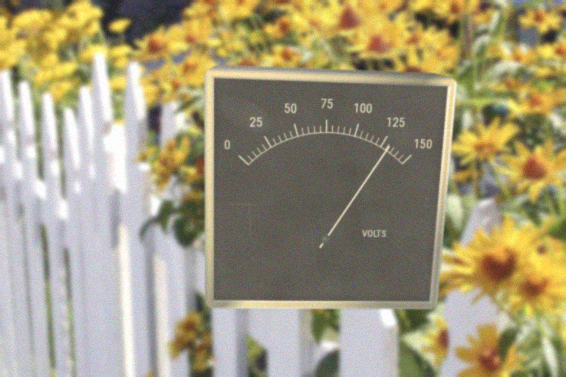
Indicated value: 130 V
